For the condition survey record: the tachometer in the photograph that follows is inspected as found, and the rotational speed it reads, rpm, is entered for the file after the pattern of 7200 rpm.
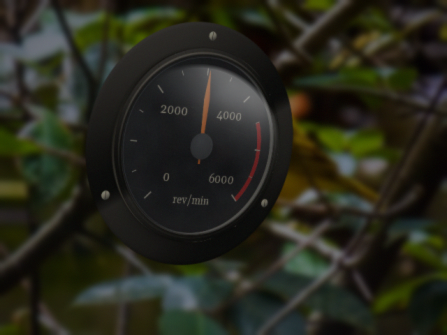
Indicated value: 3000 rpm
